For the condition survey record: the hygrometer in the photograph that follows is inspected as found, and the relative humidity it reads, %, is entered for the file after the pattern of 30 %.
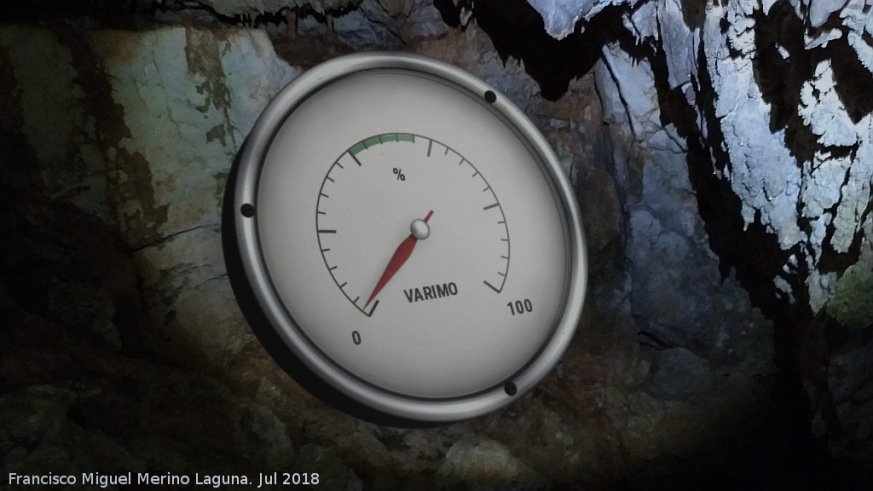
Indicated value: 2 %
